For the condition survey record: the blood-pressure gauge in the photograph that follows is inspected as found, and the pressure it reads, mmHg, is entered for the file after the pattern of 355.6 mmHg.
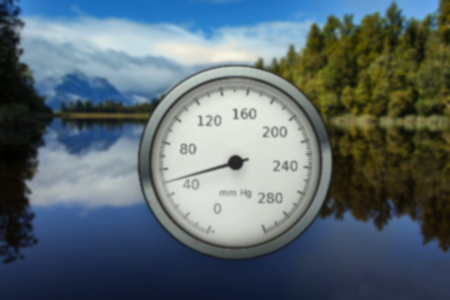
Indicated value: 50 mmHg
